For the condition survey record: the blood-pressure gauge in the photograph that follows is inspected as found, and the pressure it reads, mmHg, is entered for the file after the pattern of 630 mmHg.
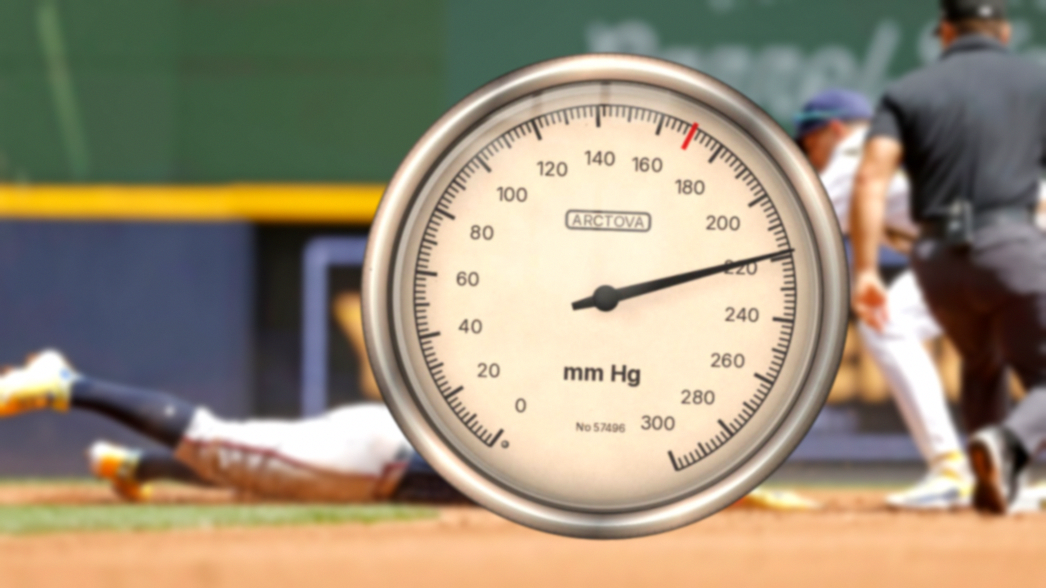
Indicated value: 218 mmHg
